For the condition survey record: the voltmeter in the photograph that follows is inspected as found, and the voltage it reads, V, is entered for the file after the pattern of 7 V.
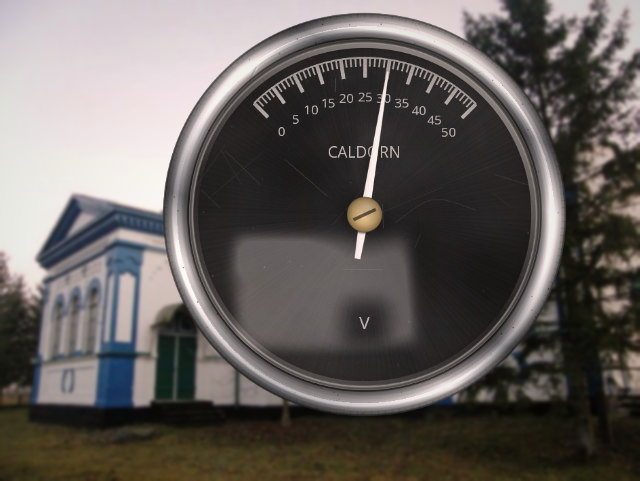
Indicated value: 30 V
